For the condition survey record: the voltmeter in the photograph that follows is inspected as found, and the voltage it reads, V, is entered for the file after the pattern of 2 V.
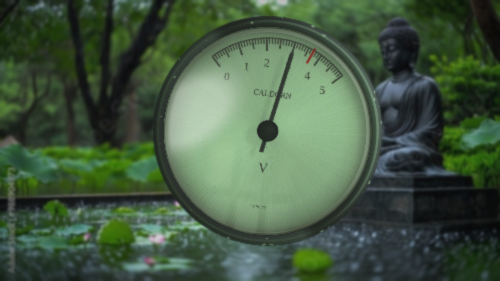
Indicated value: 3 V
